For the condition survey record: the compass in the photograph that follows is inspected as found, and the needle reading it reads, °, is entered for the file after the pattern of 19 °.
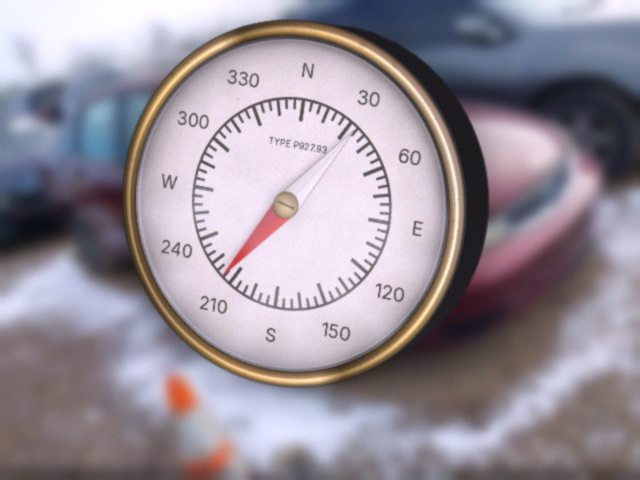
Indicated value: 215 °
